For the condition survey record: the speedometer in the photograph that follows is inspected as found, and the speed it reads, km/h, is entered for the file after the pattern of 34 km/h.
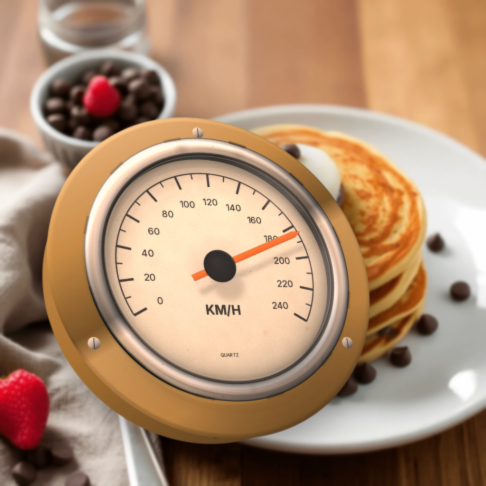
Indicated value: 185 km/h
